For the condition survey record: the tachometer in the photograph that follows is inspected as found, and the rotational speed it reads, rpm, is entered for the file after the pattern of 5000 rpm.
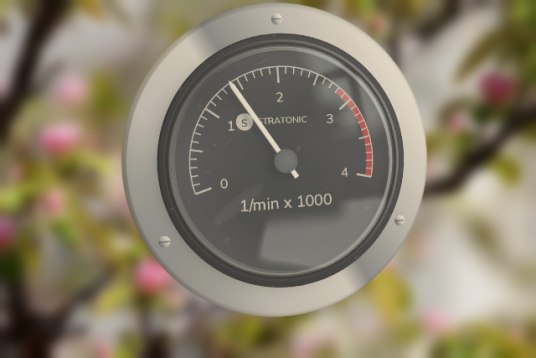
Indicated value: 1400 rpm
